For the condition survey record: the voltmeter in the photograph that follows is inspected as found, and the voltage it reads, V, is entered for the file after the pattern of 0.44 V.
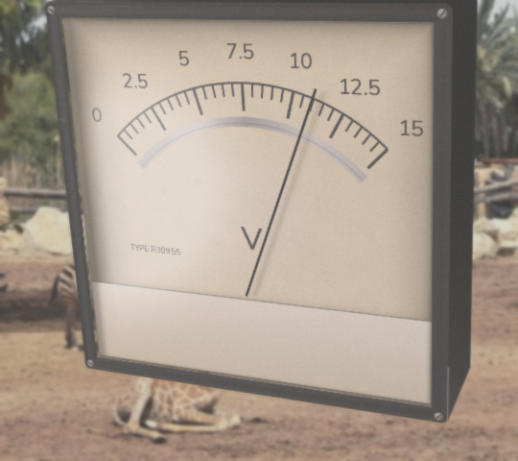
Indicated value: 11 V
